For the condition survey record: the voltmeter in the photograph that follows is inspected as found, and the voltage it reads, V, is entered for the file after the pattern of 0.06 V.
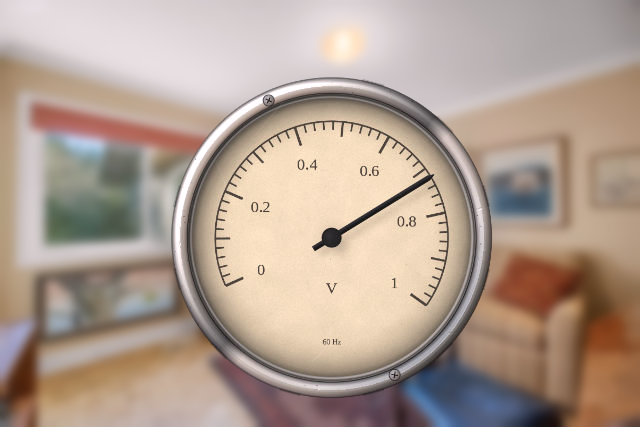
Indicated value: 0.72 V
